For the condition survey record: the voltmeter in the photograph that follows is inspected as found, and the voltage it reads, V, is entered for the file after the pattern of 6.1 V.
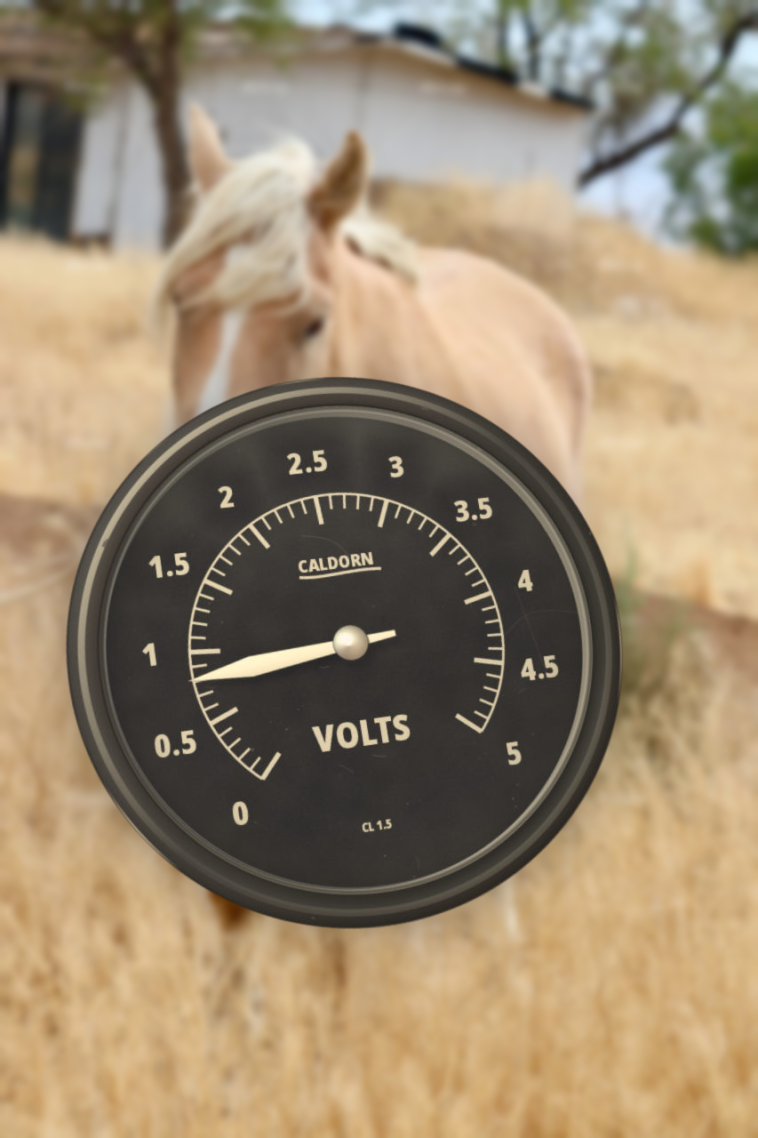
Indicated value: 0.8 V
